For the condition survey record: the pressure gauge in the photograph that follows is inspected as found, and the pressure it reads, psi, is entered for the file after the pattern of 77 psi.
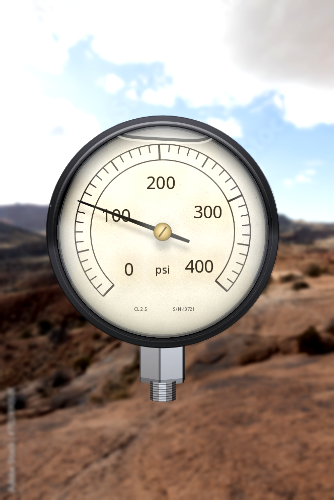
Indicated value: 100 psi
